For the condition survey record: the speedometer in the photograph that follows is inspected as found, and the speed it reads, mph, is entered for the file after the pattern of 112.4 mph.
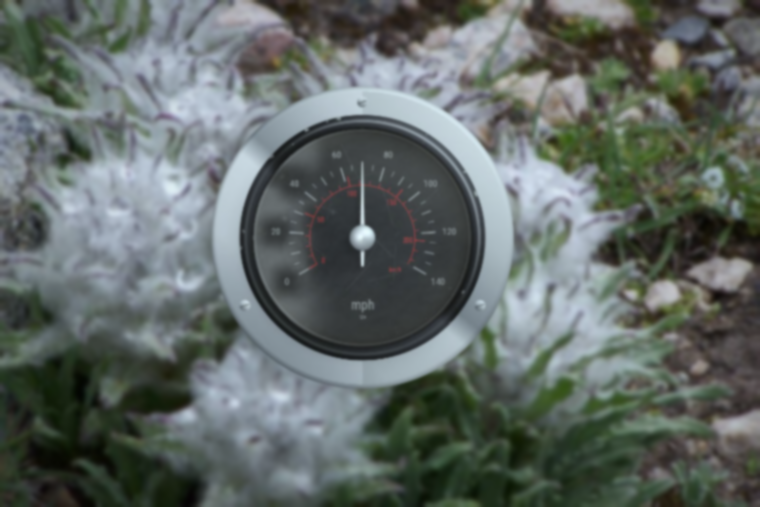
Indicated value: 70 mph
